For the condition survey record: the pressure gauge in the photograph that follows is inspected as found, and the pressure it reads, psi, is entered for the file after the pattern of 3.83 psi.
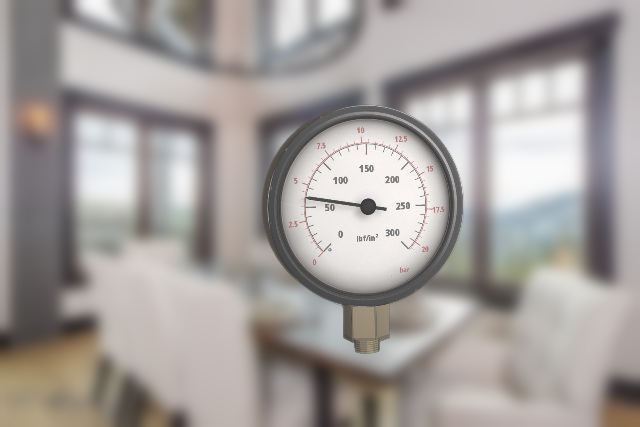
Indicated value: 60 psi
